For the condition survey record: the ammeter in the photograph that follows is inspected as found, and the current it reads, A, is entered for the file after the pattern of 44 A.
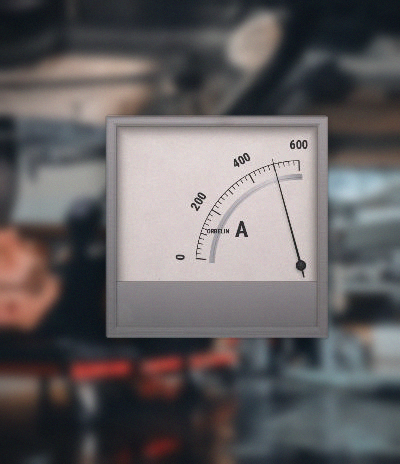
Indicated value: 500 A
